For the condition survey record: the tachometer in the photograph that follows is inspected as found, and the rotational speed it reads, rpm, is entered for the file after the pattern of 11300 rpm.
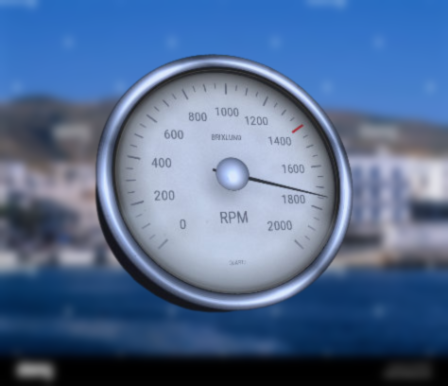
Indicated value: 1750 rpm
